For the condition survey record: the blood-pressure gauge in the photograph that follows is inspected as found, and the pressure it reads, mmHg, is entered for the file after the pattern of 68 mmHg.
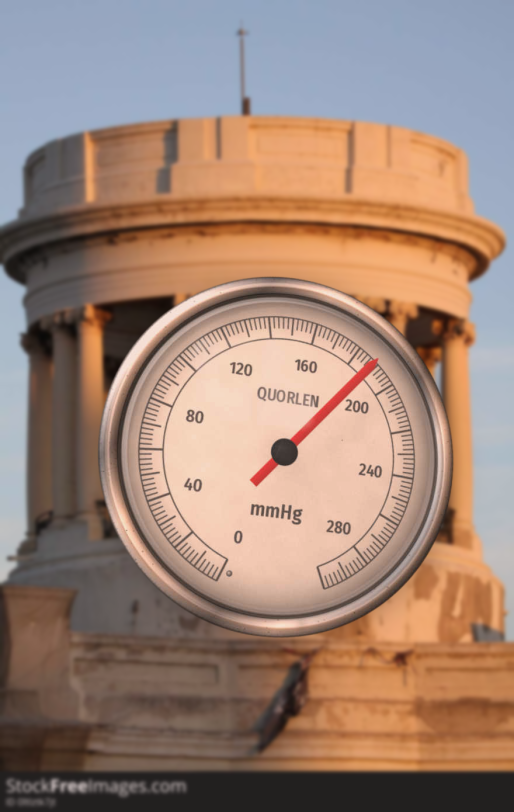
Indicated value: 188 mmHg
